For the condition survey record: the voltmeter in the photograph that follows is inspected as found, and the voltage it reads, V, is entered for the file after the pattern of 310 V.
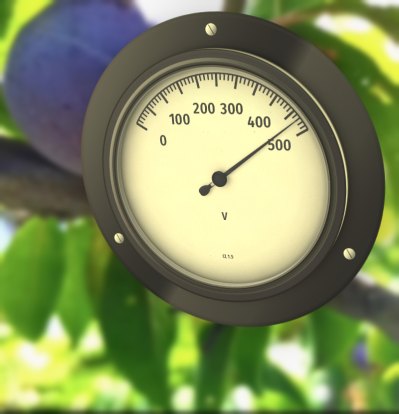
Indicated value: 470 V
